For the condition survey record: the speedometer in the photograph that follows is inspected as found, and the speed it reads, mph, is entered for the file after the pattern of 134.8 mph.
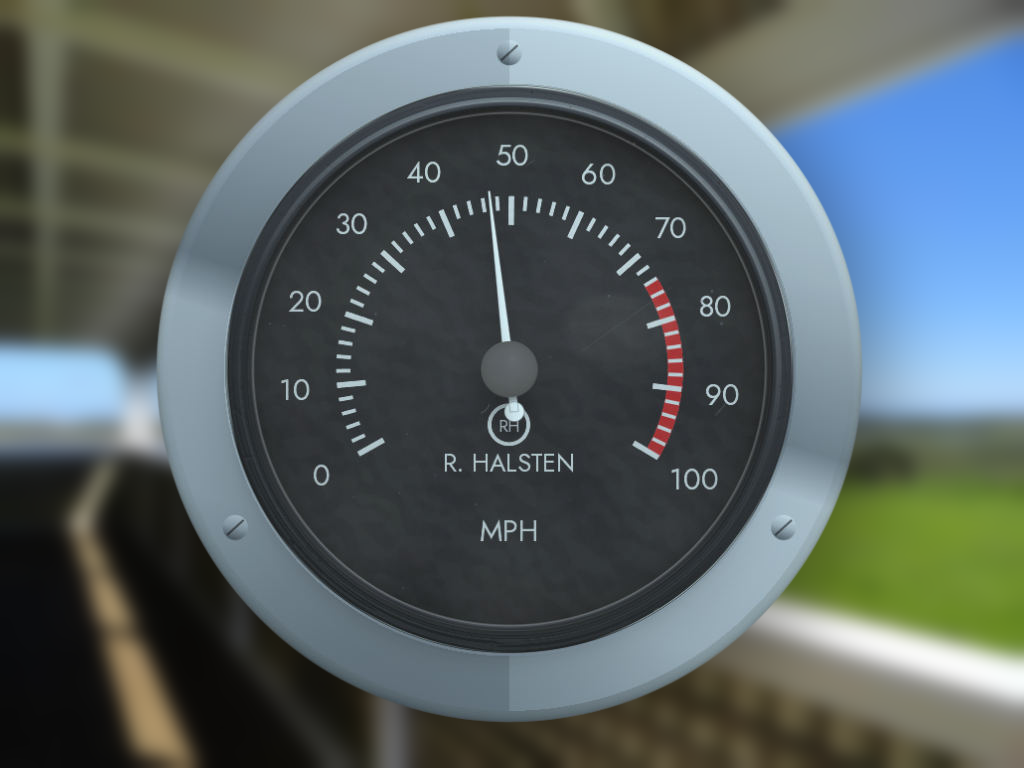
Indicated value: 47 mph
